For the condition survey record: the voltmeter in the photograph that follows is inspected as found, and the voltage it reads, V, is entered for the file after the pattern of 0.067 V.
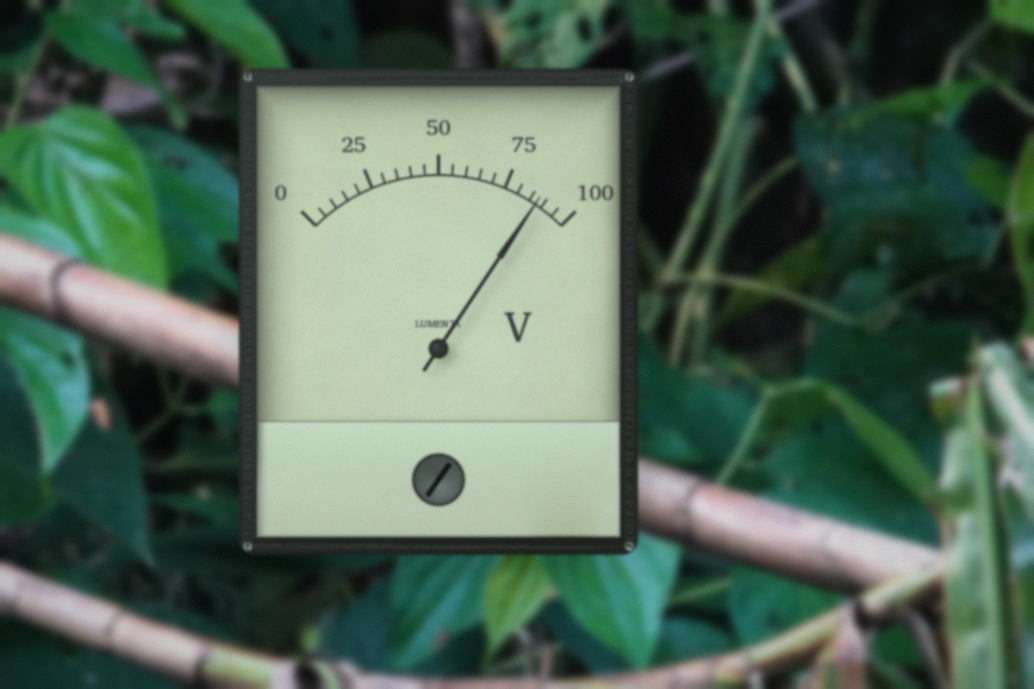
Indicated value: 87.5 V
